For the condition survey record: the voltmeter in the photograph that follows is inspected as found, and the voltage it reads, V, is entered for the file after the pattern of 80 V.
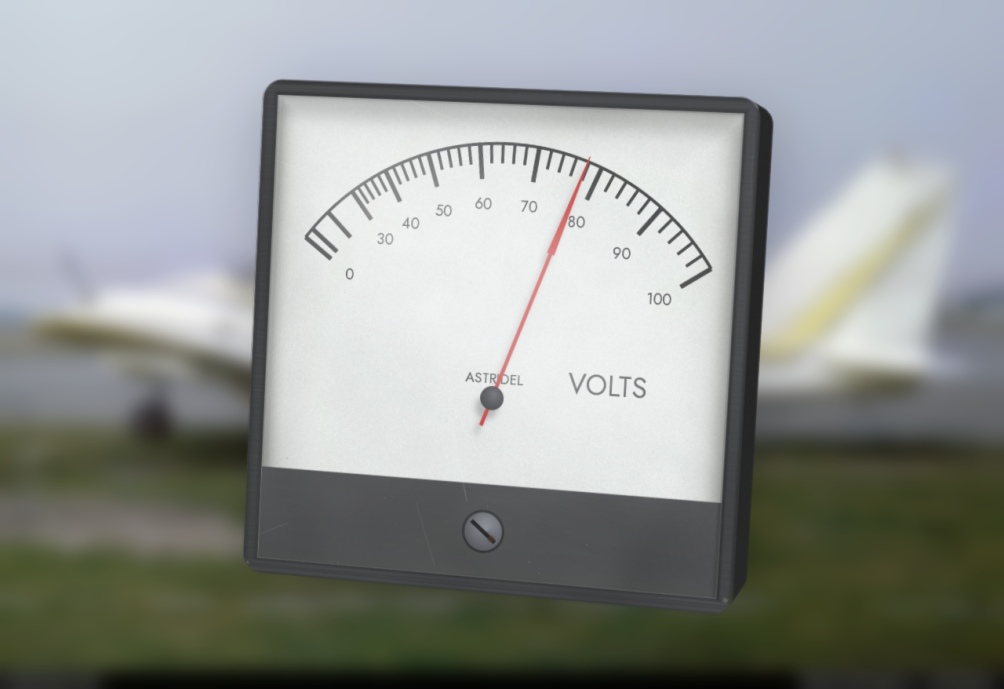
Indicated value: 78 V
